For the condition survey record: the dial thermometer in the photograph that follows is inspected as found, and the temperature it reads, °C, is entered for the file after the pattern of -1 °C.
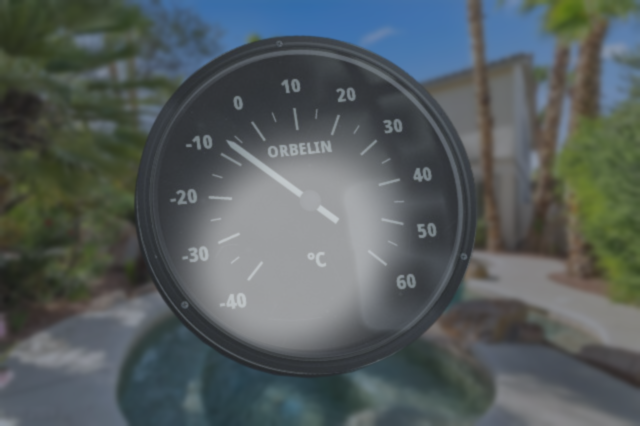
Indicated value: -7.5 °C
